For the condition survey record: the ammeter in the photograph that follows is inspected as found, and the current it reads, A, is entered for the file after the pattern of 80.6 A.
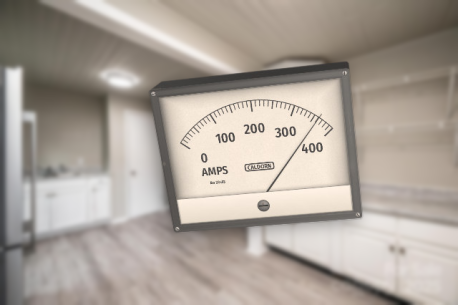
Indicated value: 360 A
